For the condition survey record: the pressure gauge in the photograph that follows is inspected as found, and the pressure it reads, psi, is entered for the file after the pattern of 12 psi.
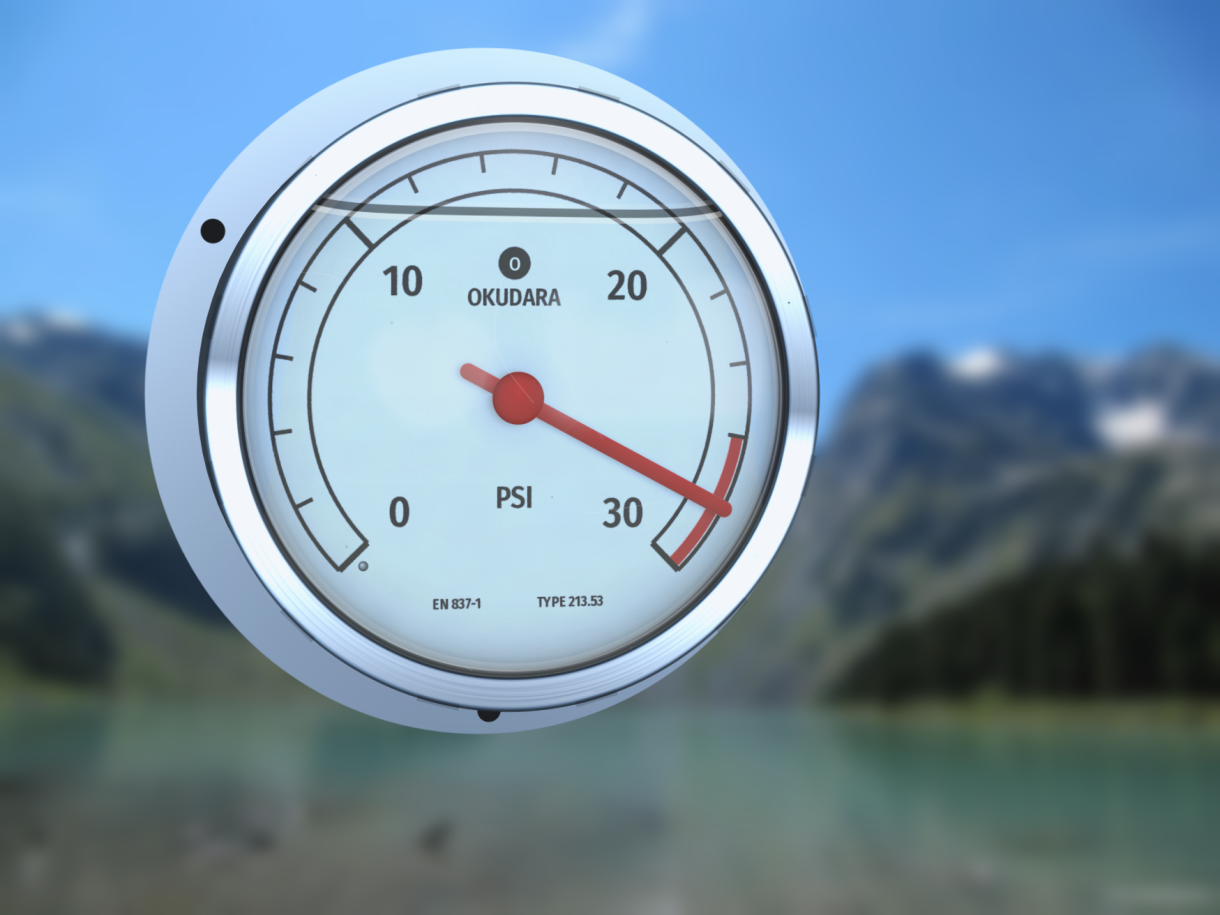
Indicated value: 28 psi
